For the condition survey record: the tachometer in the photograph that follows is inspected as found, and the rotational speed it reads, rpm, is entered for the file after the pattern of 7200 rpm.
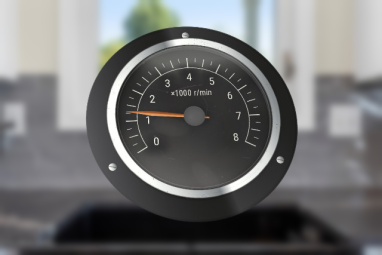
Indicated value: 1250 rpm
